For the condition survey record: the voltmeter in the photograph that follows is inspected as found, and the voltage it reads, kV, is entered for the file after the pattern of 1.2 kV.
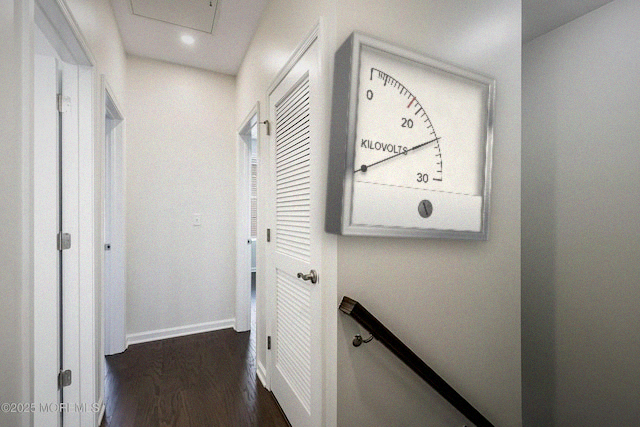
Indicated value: 25 kV
